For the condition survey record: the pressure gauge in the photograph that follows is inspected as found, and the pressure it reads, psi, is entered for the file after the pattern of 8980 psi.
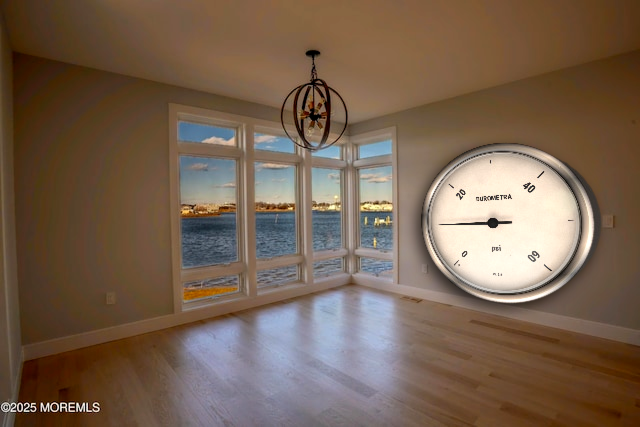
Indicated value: 10 psi
